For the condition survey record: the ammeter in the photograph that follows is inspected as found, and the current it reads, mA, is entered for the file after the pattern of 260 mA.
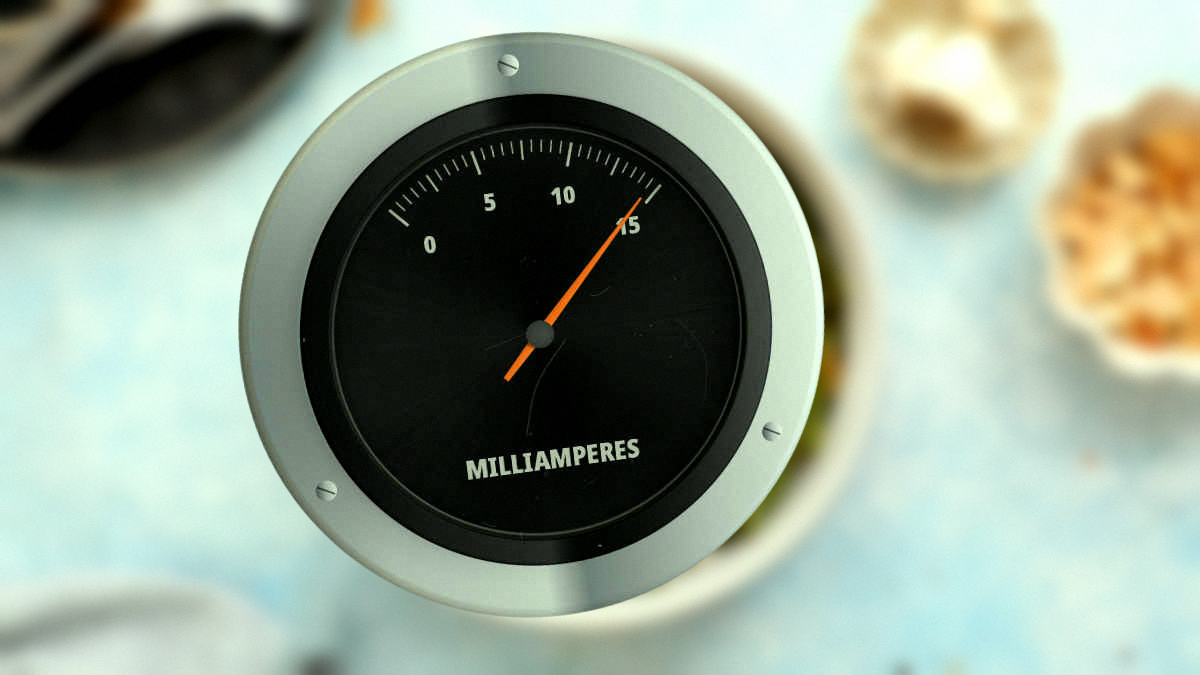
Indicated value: 14.5 mA
